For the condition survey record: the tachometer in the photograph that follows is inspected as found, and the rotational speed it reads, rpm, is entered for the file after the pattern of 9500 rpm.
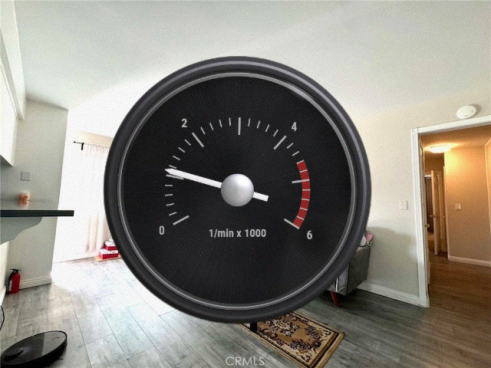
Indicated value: 1100 rpm
